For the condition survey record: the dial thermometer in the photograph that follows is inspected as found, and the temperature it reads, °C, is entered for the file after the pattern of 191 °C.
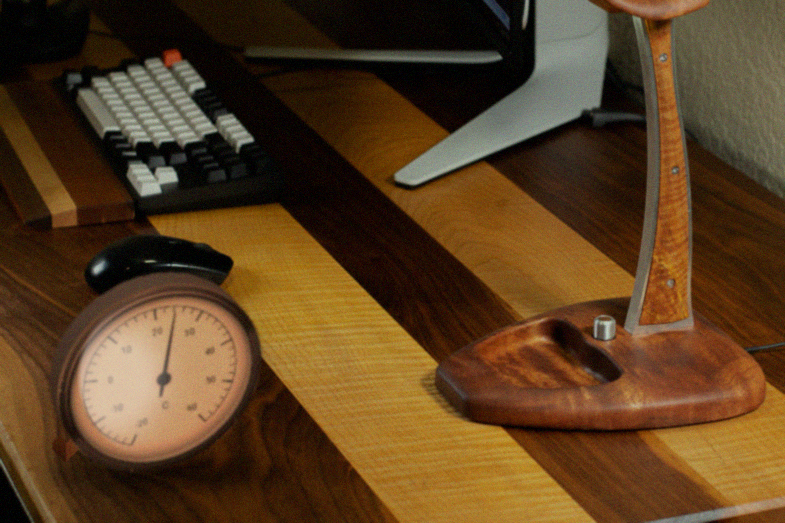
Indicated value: 24 °C
